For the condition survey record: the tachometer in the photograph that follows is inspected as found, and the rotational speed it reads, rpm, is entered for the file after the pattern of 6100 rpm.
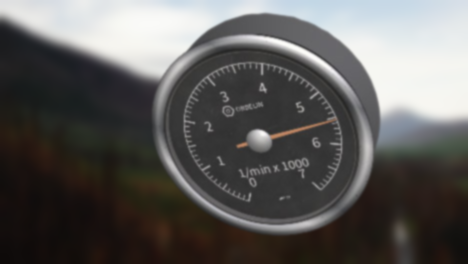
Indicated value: 5500 rpm
